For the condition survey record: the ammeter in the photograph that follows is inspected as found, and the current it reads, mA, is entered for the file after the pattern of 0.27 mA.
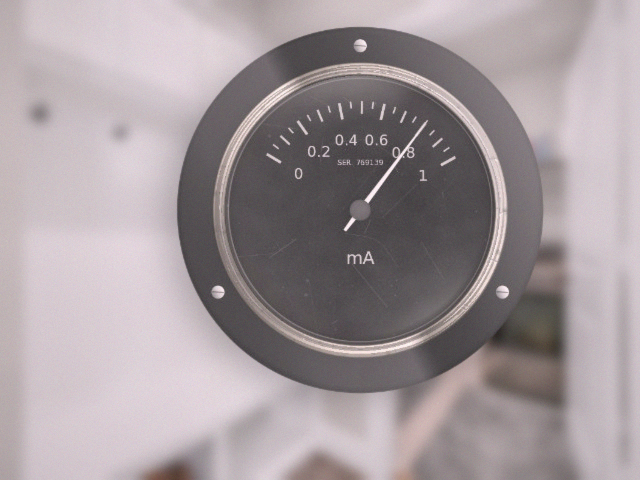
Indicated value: 0.8 mA
